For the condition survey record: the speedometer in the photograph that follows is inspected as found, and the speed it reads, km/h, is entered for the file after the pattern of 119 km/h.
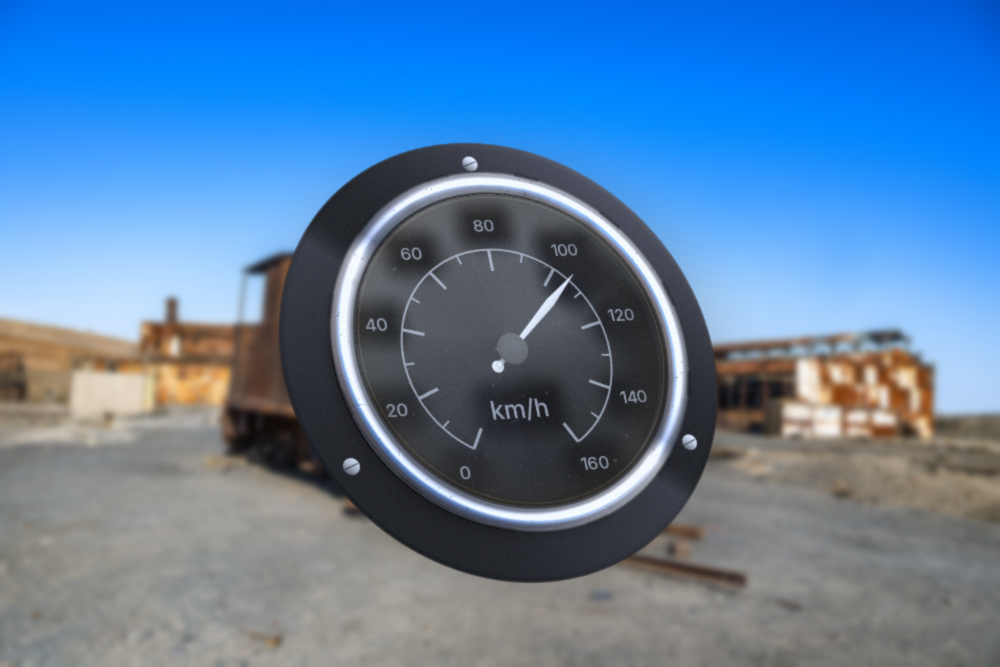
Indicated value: 105 km/h
